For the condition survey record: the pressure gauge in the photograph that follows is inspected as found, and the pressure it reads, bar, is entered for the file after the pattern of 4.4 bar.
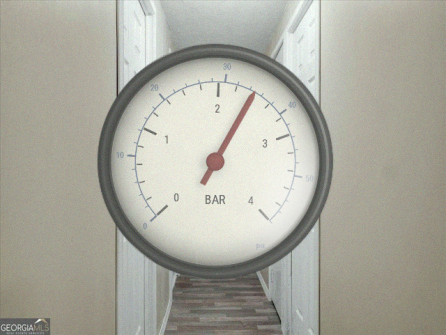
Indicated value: 2.4 bar
